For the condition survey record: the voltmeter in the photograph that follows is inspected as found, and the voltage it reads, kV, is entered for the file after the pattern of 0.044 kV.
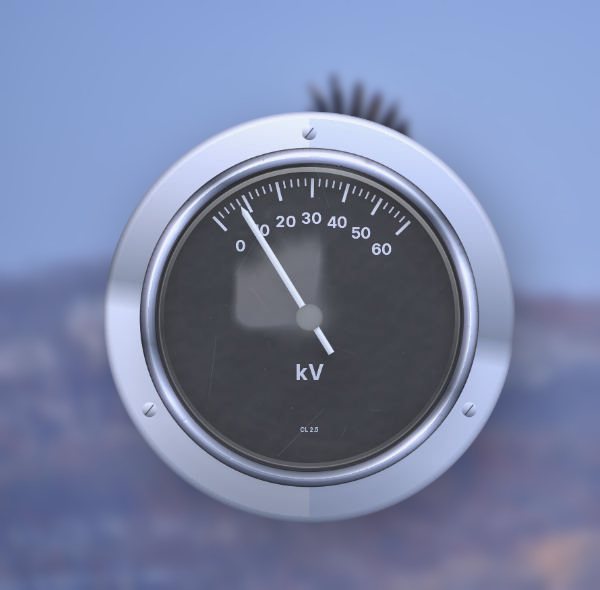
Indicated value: 8 kV
